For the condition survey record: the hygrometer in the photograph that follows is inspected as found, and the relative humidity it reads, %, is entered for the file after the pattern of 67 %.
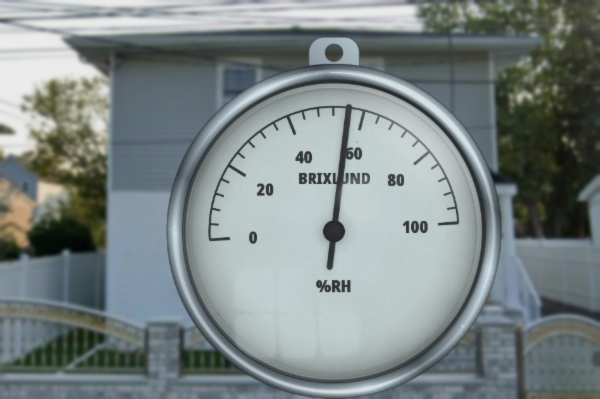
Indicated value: 56 %
